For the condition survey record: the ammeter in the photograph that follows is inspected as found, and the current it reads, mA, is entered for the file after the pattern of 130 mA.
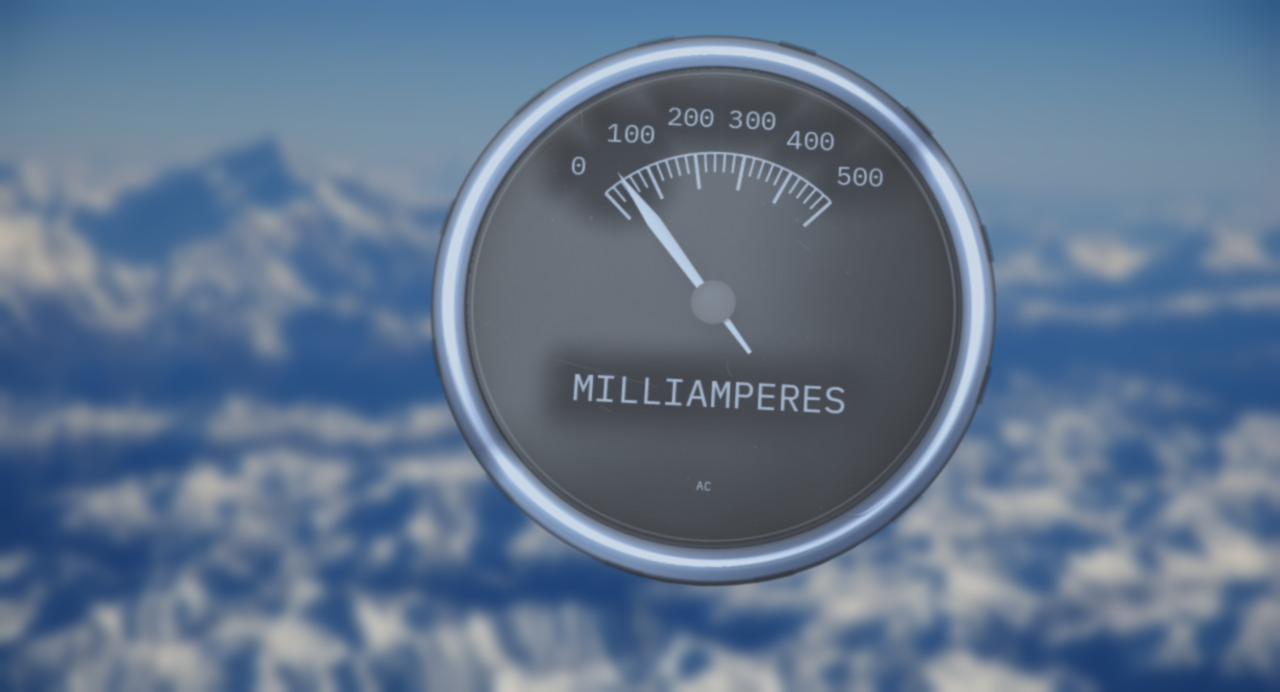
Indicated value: 40 mA
